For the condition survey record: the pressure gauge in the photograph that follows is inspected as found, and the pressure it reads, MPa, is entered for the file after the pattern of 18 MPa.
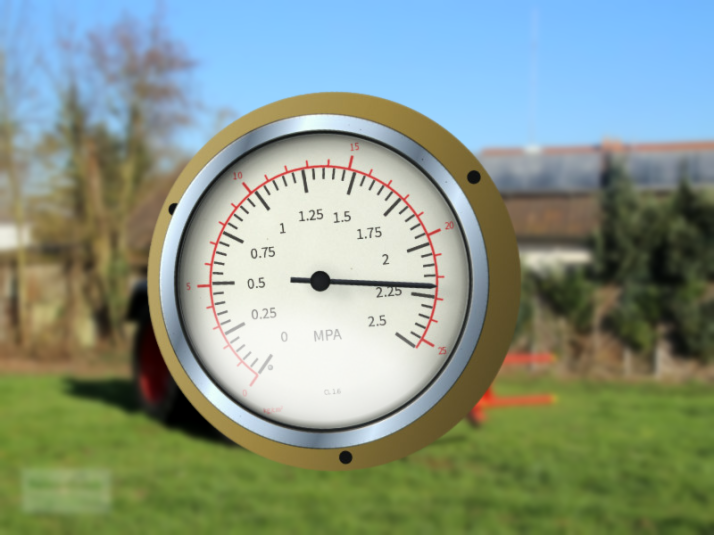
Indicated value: 2.2 MPa
